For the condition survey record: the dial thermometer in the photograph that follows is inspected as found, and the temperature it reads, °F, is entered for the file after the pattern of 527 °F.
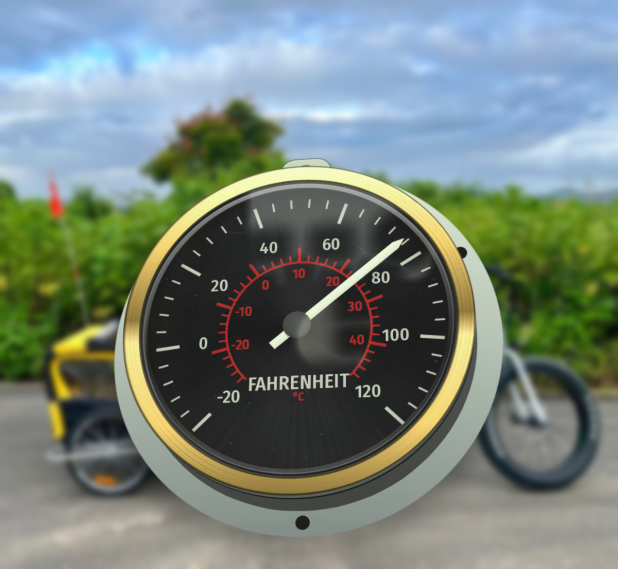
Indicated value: 76 °F
